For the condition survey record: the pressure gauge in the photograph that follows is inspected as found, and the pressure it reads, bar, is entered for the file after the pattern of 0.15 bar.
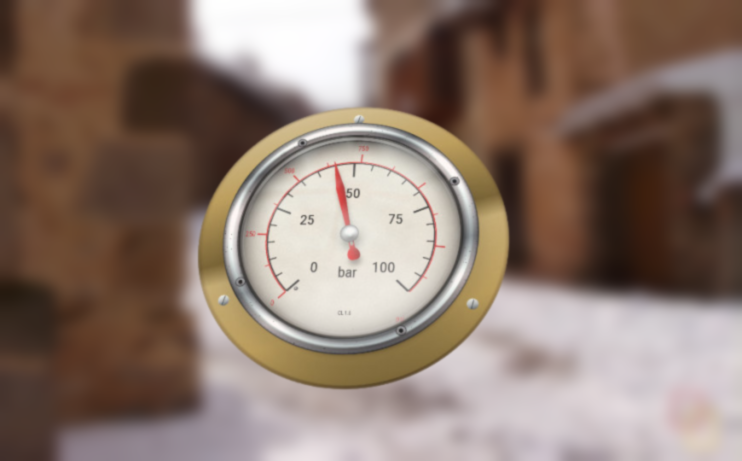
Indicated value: 45 bar
